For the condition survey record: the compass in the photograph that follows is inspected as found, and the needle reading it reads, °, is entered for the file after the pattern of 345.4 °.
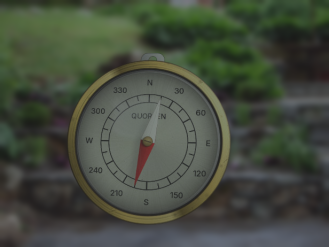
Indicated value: 195 °
